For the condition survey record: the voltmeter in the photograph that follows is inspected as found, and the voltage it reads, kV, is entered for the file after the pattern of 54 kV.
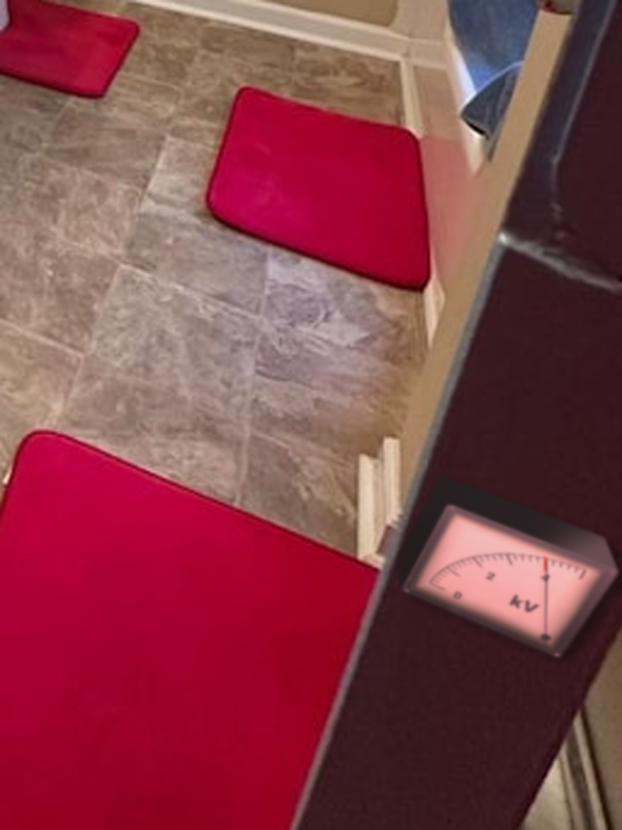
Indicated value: 4 kV
